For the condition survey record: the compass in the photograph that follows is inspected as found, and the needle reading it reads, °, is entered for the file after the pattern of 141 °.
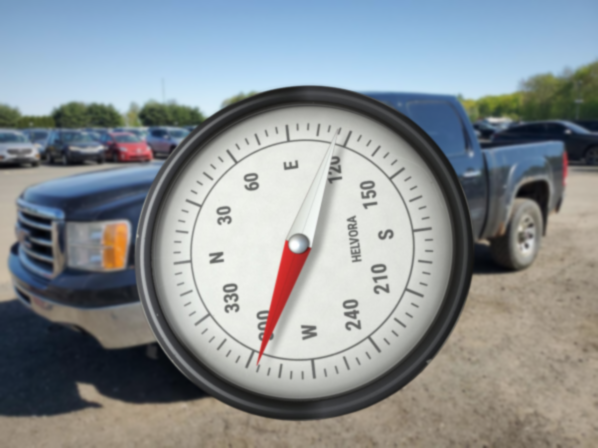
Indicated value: 295 °
